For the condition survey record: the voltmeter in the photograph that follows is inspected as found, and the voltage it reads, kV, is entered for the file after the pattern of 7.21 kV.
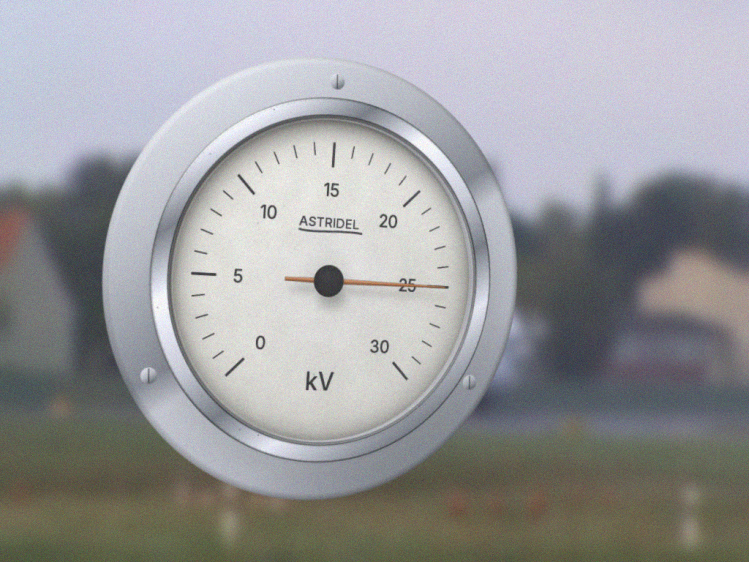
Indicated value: 25 kV
